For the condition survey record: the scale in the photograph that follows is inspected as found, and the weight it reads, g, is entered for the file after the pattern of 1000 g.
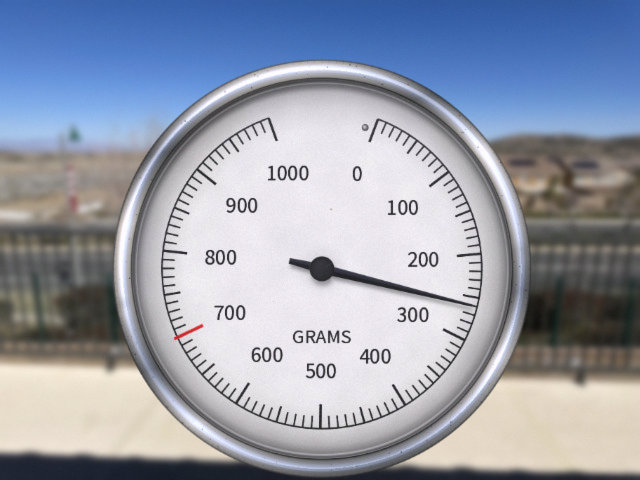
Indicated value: 260 g
